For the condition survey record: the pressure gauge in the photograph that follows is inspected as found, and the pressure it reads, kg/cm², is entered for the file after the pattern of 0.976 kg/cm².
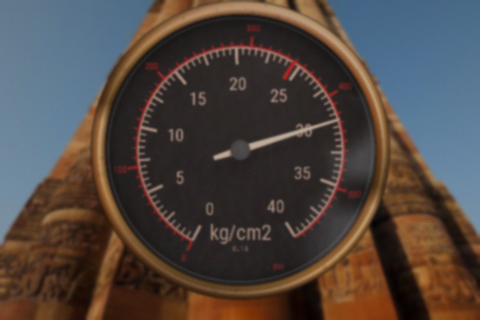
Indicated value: 30 kg/cm²
